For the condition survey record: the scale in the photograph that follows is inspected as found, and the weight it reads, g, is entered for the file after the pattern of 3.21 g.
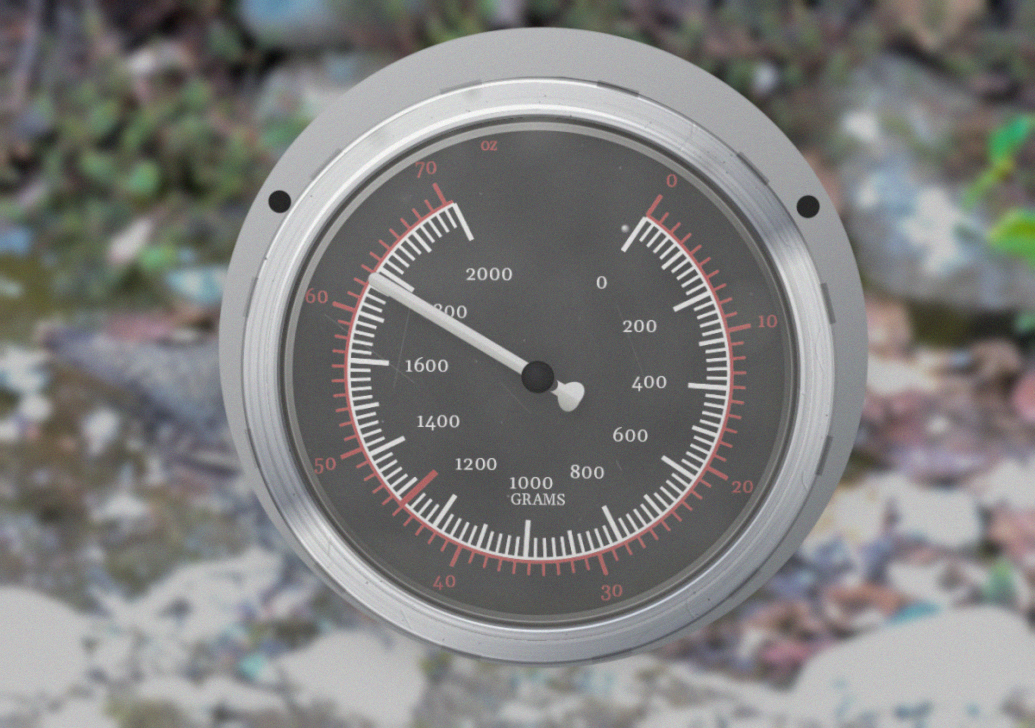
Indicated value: 1780 g
